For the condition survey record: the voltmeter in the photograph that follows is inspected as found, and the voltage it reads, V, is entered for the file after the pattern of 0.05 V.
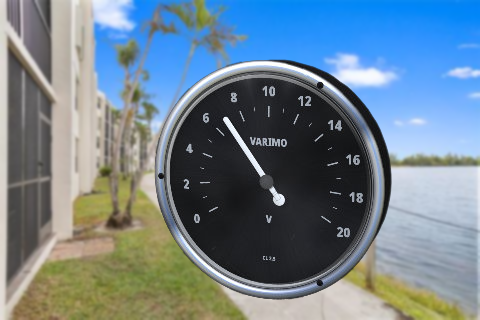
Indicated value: 7 V
